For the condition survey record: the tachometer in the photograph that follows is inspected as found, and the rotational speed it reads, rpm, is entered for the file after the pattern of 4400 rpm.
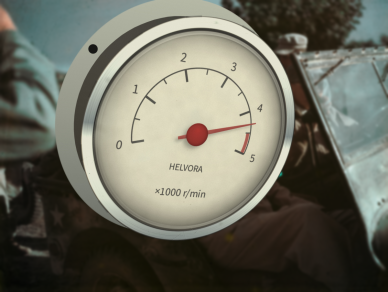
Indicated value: 4250 rpm
